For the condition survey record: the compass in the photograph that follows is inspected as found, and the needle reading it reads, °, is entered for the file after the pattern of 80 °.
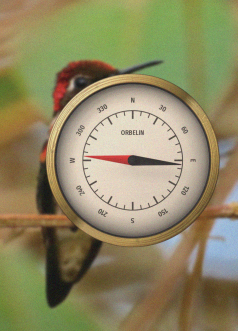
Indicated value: 275 °
